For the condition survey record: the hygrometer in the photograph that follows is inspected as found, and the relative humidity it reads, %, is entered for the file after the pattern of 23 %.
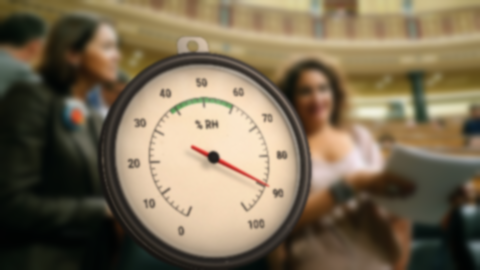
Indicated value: 90 %
